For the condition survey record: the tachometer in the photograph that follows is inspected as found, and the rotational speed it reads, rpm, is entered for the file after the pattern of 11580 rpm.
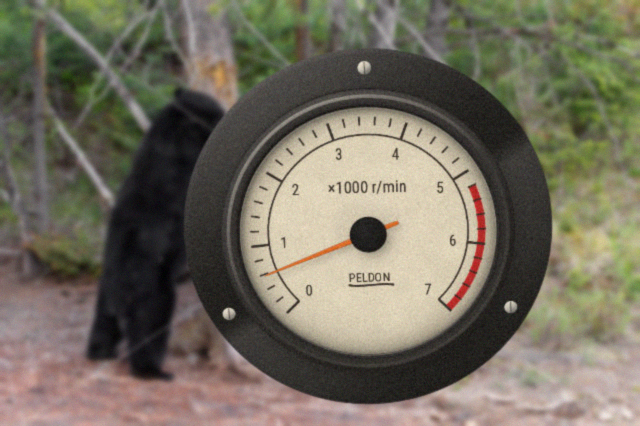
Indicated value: 600 rpm
